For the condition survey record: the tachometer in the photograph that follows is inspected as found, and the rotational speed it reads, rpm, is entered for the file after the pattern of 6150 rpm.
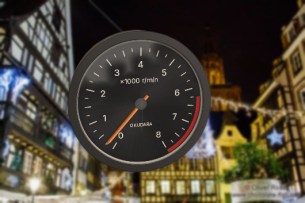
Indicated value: 250 rpm
